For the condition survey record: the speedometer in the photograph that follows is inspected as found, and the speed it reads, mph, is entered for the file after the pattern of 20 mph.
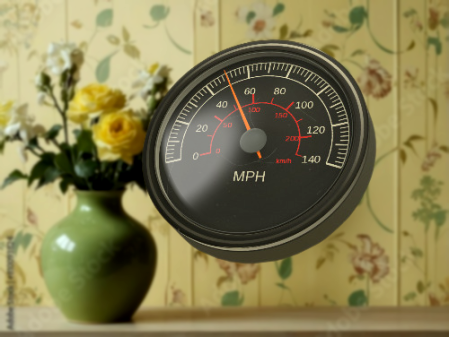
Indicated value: 50 mph
